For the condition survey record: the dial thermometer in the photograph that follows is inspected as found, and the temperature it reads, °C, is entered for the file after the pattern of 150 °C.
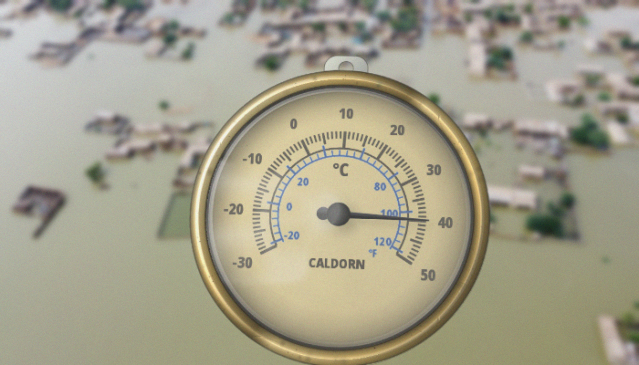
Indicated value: 40 °C
